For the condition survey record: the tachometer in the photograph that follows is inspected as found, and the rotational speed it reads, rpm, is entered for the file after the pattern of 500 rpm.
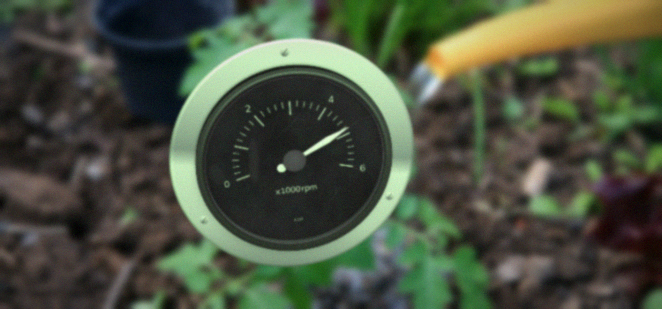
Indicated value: 4800 rpm
